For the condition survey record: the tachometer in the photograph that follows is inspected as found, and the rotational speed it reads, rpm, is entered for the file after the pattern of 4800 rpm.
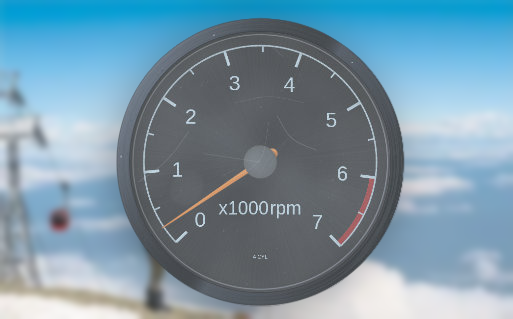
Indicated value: 250 rpm
